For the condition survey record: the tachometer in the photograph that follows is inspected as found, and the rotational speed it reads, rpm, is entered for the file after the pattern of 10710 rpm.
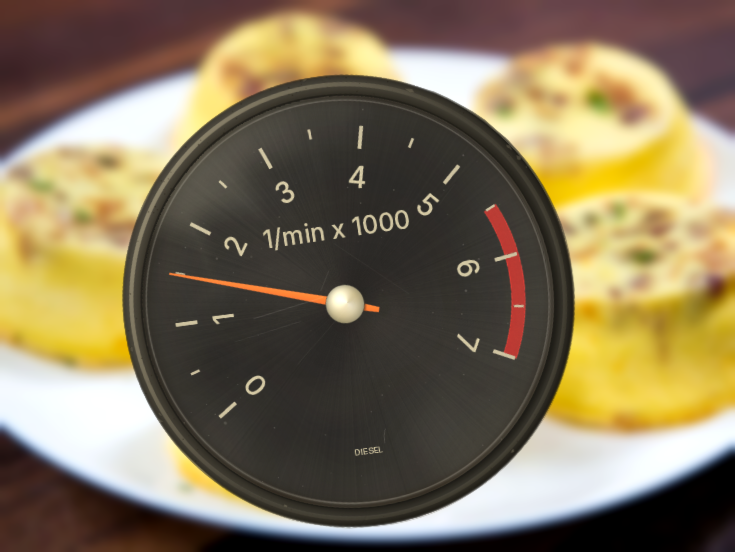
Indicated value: 1500 rpm
